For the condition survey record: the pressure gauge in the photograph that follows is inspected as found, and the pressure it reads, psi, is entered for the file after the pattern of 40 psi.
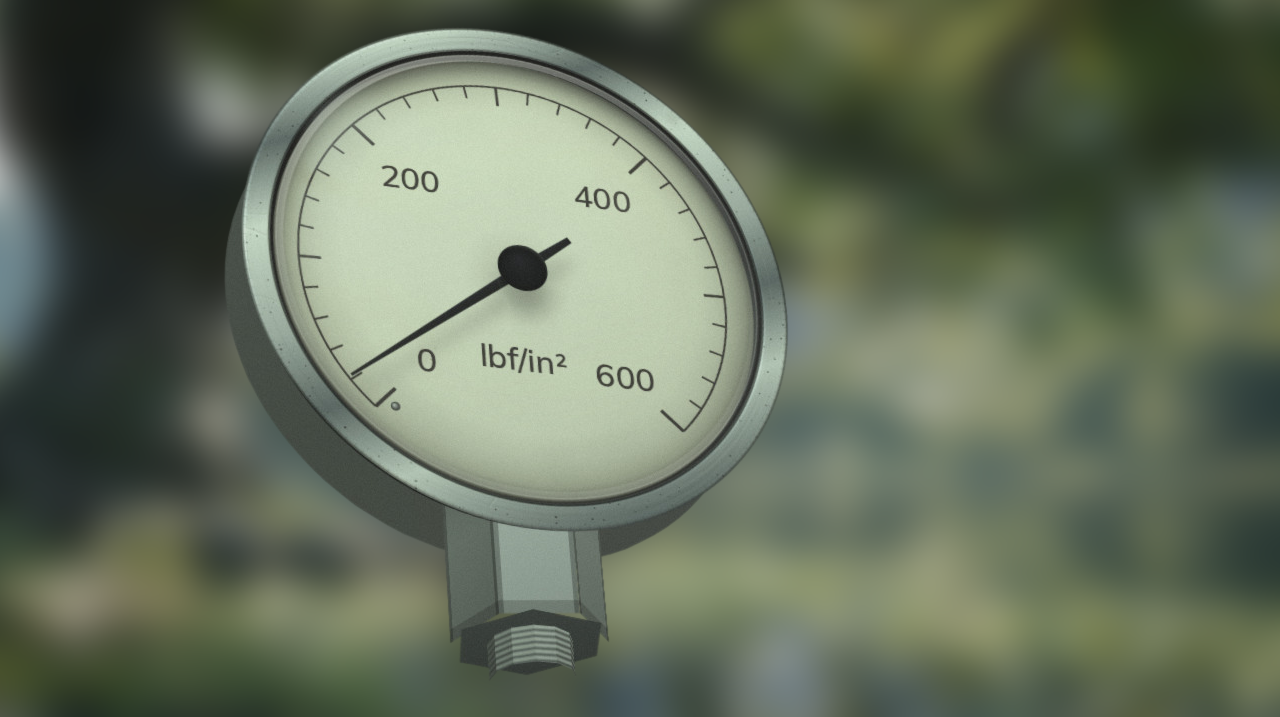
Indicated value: 20 psi
